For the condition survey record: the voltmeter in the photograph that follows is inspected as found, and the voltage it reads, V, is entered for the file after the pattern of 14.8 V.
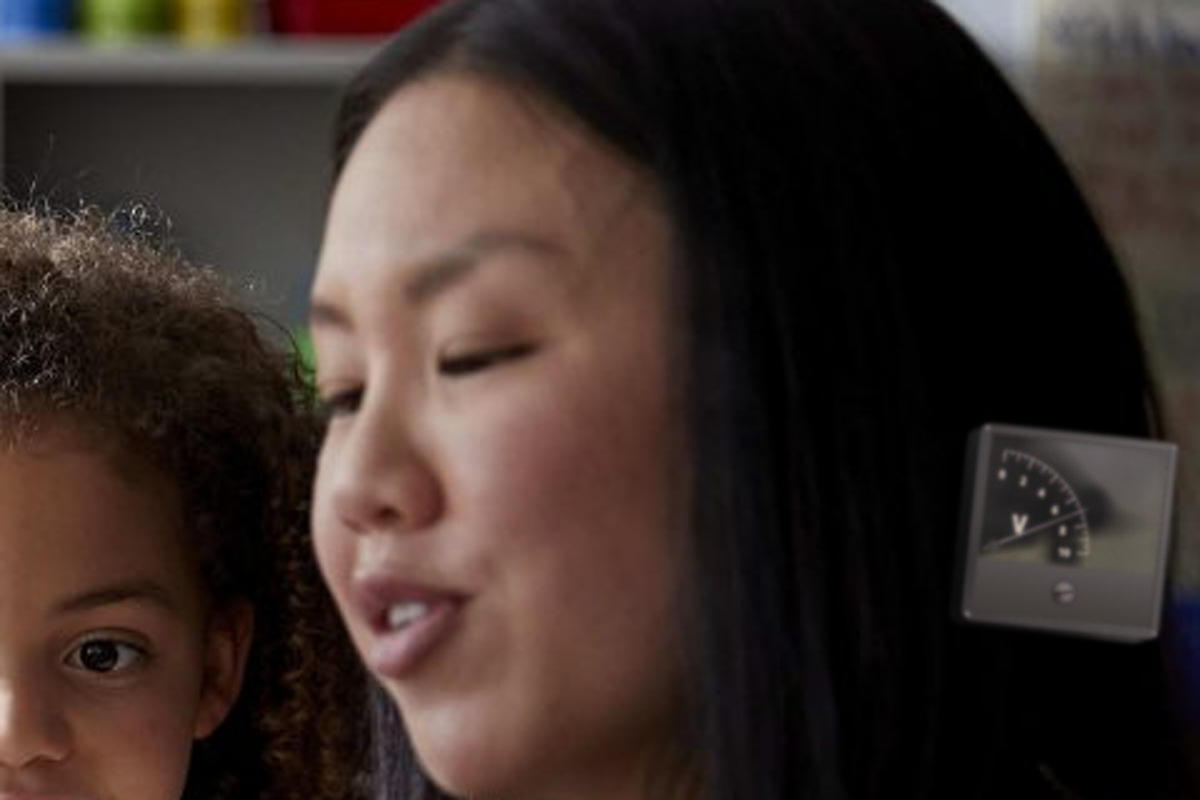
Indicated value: 7 V
